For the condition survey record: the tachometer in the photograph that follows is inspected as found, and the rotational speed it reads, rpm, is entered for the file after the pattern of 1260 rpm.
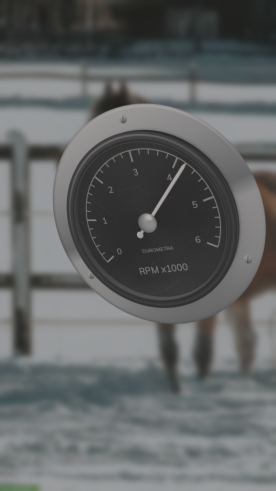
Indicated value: 4200 rpm
